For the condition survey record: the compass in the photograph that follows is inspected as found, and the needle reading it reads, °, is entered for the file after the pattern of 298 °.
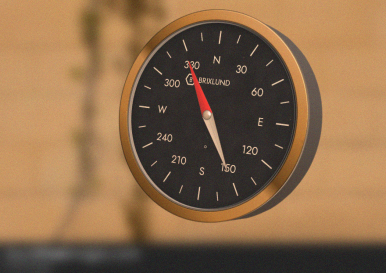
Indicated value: 330 °
